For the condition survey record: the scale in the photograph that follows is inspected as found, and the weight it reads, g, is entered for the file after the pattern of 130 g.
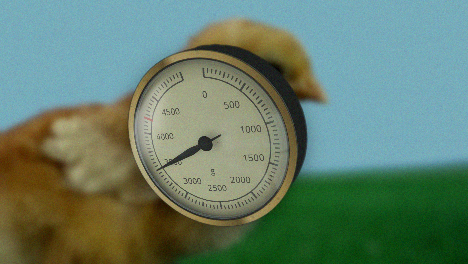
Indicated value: 3500 g
